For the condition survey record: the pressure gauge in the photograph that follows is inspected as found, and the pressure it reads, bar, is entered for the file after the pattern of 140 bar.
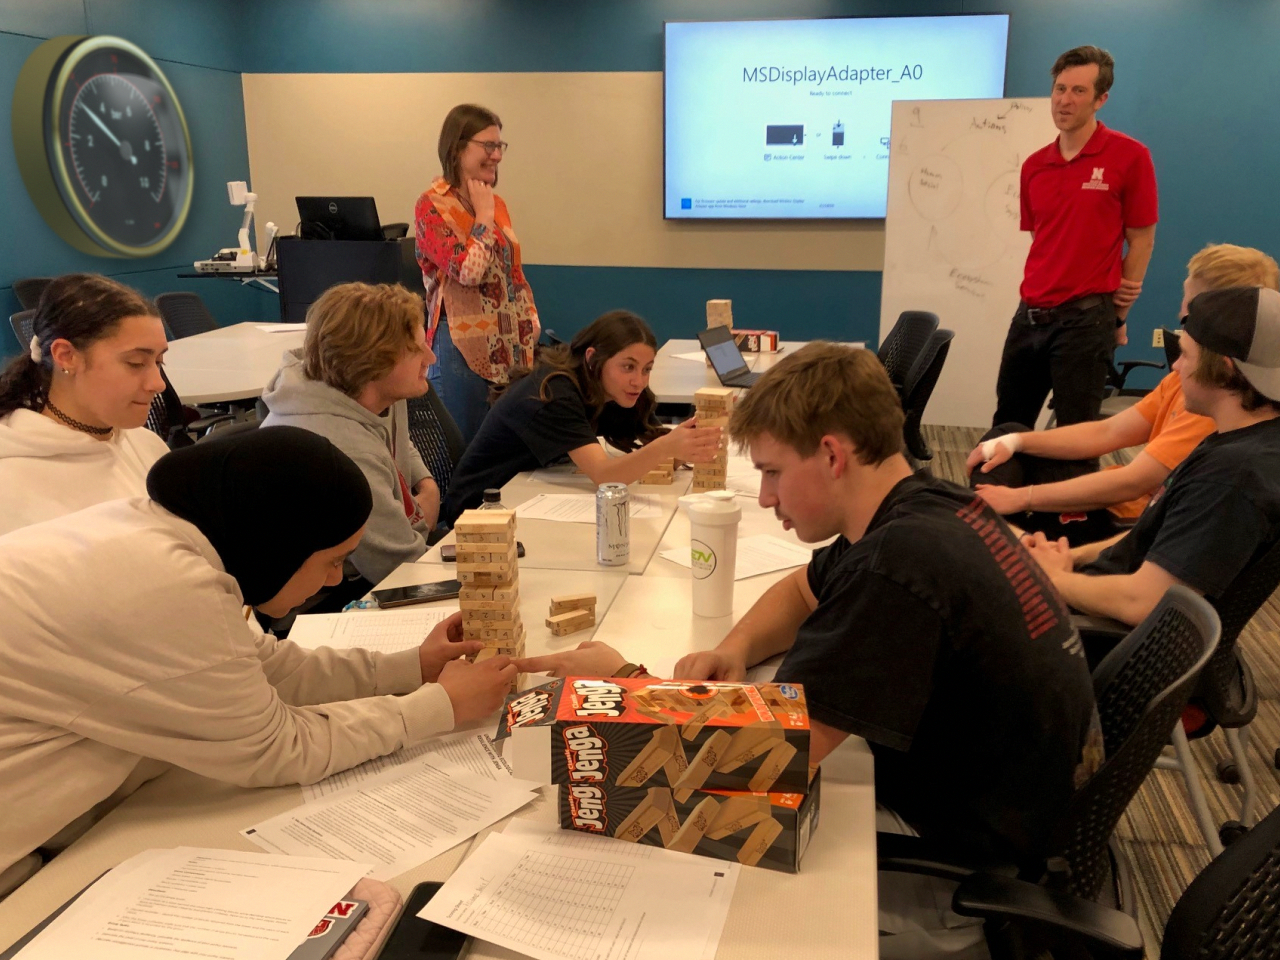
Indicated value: 3 bar
